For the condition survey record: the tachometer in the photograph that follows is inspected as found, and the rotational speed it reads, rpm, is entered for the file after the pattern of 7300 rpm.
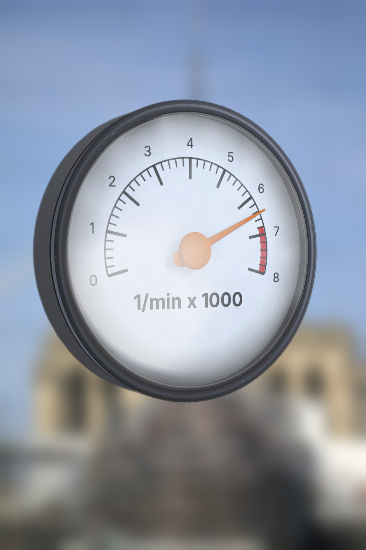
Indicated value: 6400 rpm
